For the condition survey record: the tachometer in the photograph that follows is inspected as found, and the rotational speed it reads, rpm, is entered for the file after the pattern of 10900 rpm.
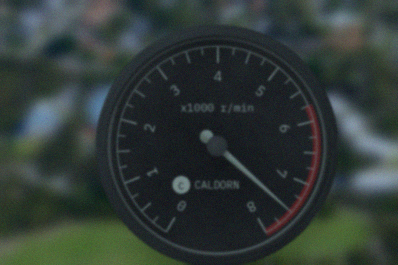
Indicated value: 7500 rpm
